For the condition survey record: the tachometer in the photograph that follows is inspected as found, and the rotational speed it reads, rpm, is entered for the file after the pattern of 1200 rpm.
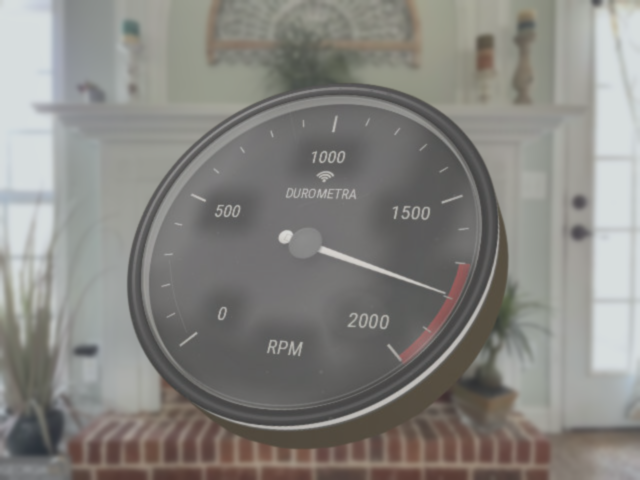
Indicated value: 1800 rpm
